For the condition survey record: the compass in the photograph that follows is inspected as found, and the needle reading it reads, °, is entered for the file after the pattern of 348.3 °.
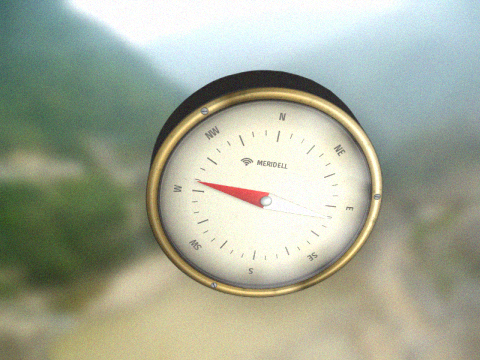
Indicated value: 280 °
